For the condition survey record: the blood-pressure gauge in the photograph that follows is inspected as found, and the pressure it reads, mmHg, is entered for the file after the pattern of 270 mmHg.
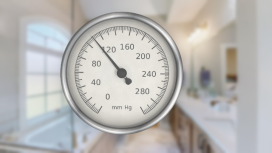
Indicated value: 110 mmHg
